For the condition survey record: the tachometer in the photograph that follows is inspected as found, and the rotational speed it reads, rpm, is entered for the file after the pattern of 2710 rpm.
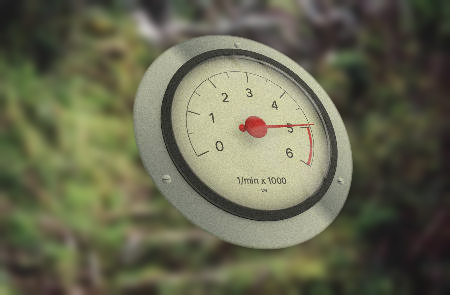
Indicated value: 5000 rpm
